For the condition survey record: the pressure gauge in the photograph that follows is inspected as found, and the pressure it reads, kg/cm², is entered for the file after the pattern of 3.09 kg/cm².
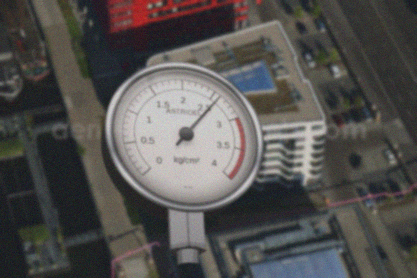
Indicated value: 2.6 kg/cm²
